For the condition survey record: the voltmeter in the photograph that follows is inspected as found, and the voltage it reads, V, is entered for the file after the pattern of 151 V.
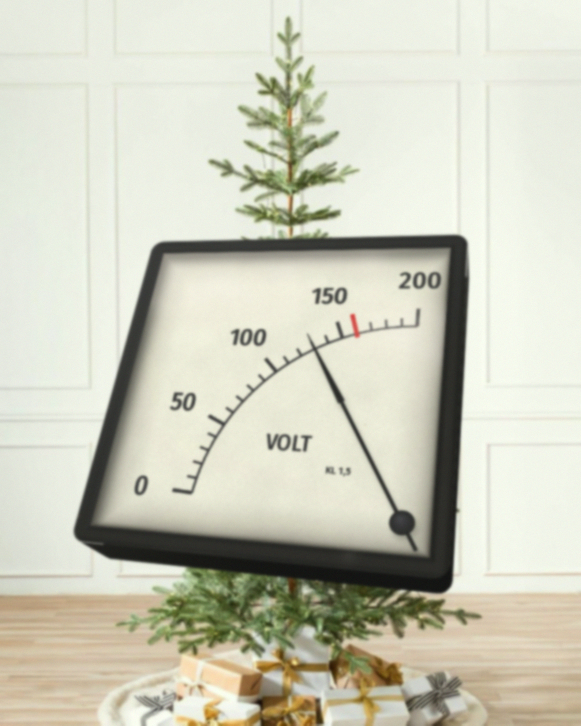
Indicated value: 130 V
